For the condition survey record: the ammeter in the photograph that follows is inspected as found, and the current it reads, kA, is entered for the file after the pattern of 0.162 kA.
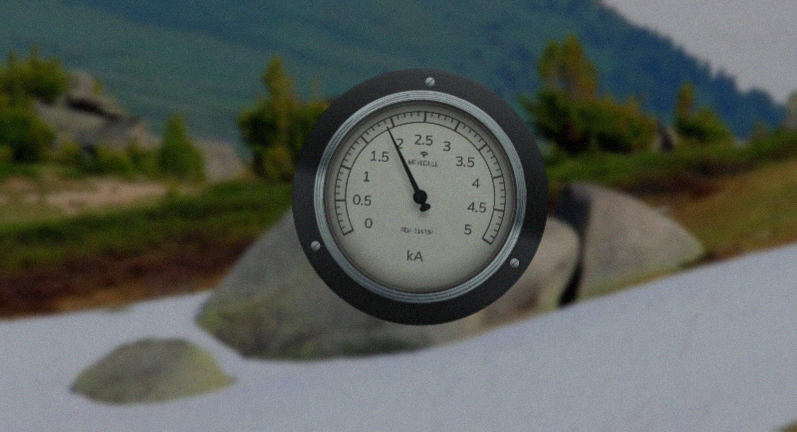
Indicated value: 1.9 kA
